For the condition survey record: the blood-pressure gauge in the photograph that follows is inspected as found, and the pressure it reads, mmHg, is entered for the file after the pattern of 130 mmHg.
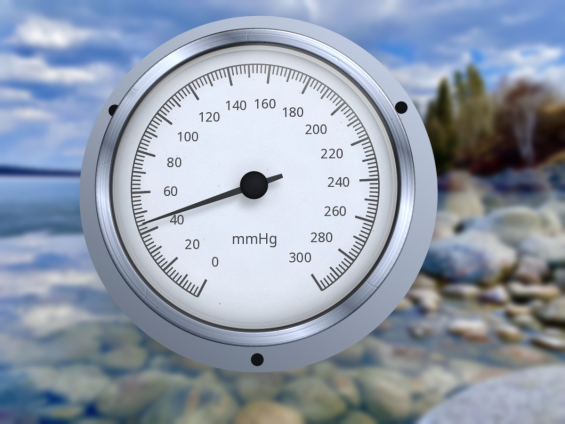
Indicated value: 44 mmHg
